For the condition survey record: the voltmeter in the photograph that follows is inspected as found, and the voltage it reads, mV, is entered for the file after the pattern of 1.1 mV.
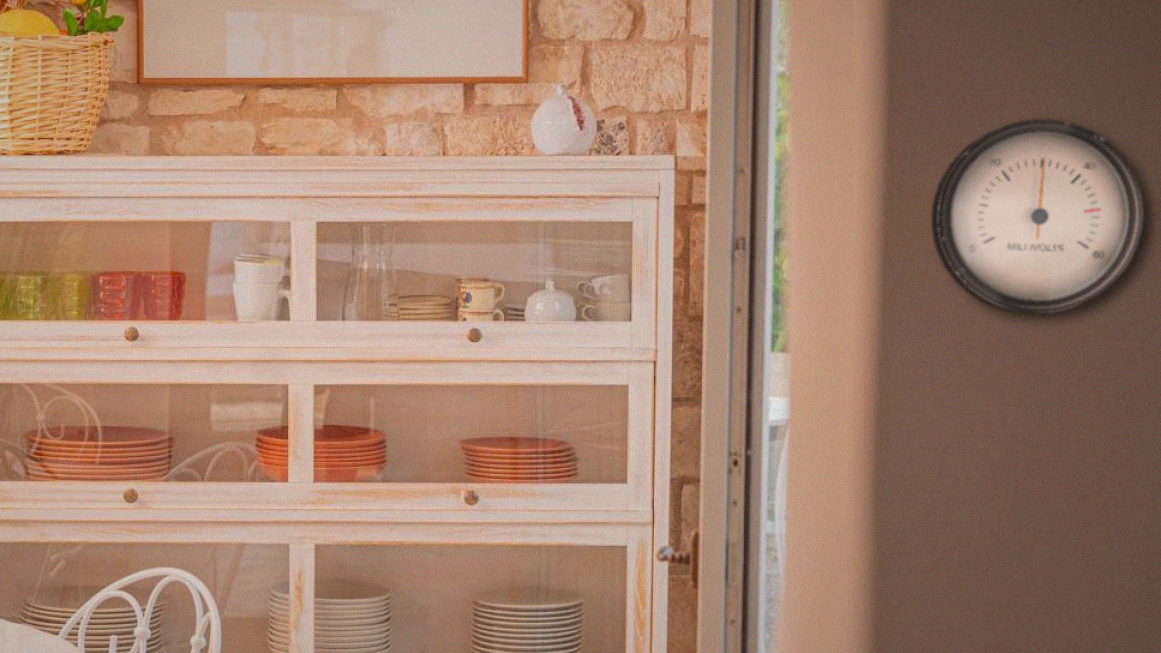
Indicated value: 30 mV
